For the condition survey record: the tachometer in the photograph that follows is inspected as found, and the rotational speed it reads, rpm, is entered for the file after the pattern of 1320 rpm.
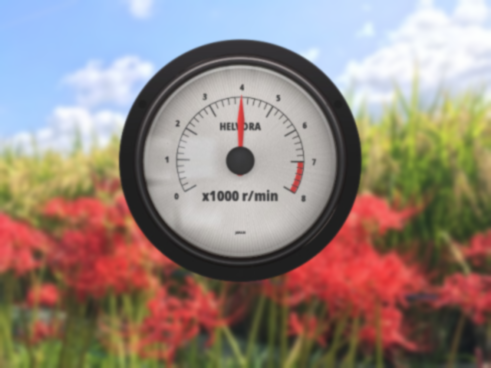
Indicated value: 4000 rpm
